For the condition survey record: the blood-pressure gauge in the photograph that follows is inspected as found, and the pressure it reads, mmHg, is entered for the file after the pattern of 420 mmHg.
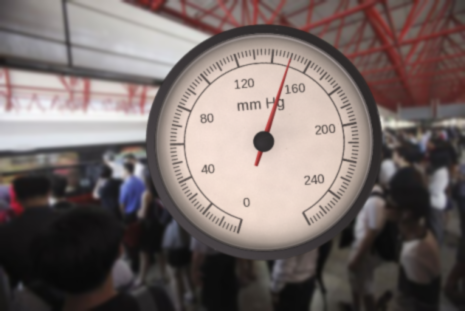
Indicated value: 150 mmHg
